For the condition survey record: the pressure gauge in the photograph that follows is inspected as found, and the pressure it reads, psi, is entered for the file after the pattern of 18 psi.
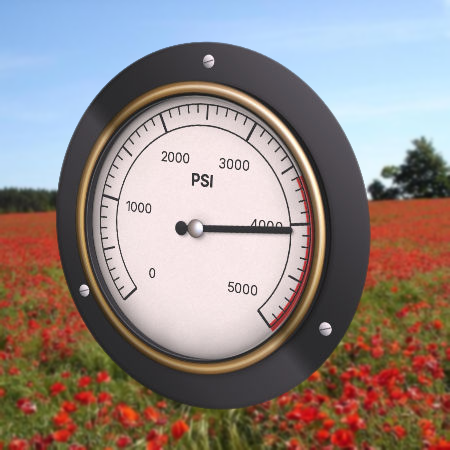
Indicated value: 4050 psi
